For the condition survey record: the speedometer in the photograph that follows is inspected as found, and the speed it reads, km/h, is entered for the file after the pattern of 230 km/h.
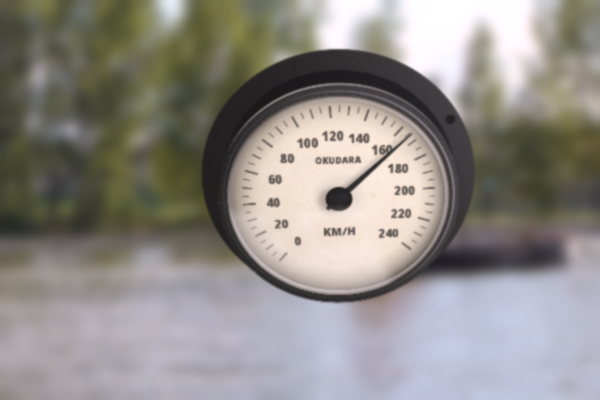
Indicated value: 165 km/h
